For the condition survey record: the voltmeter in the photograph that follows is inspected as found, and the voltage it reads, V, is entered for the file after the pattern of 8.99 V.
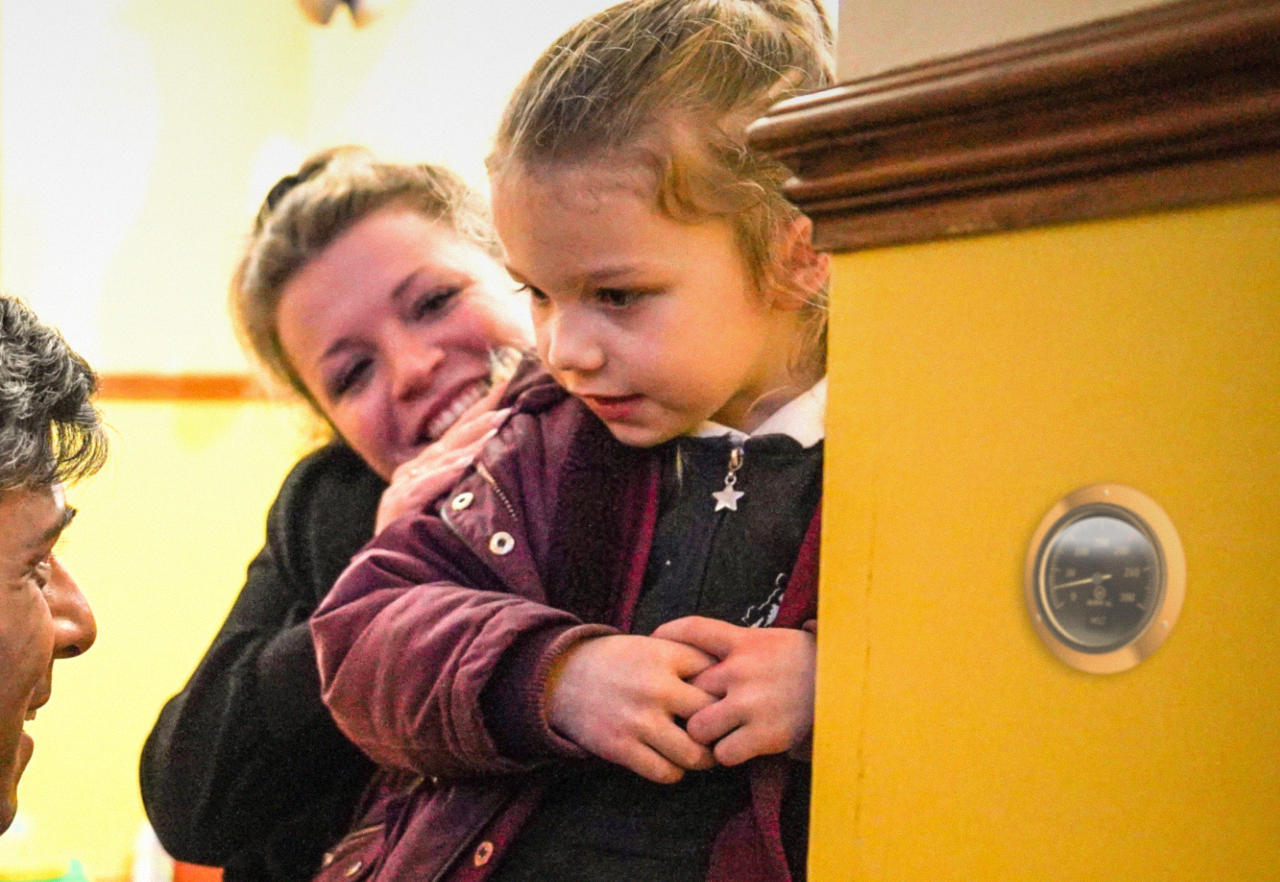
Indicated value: 25 V
